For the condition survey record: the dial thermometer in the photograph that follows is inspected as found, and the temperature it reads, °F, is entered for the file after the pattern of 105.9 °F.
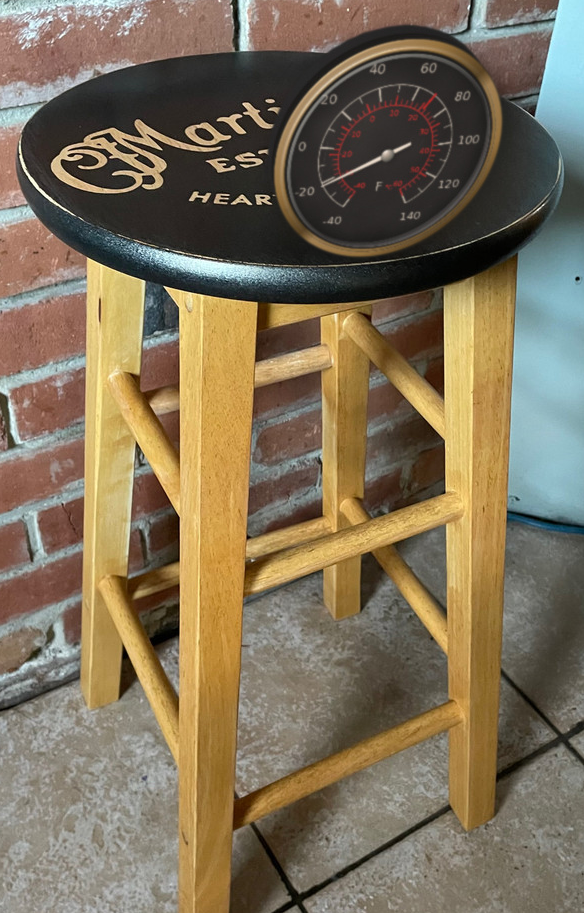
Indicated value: -20 °F
